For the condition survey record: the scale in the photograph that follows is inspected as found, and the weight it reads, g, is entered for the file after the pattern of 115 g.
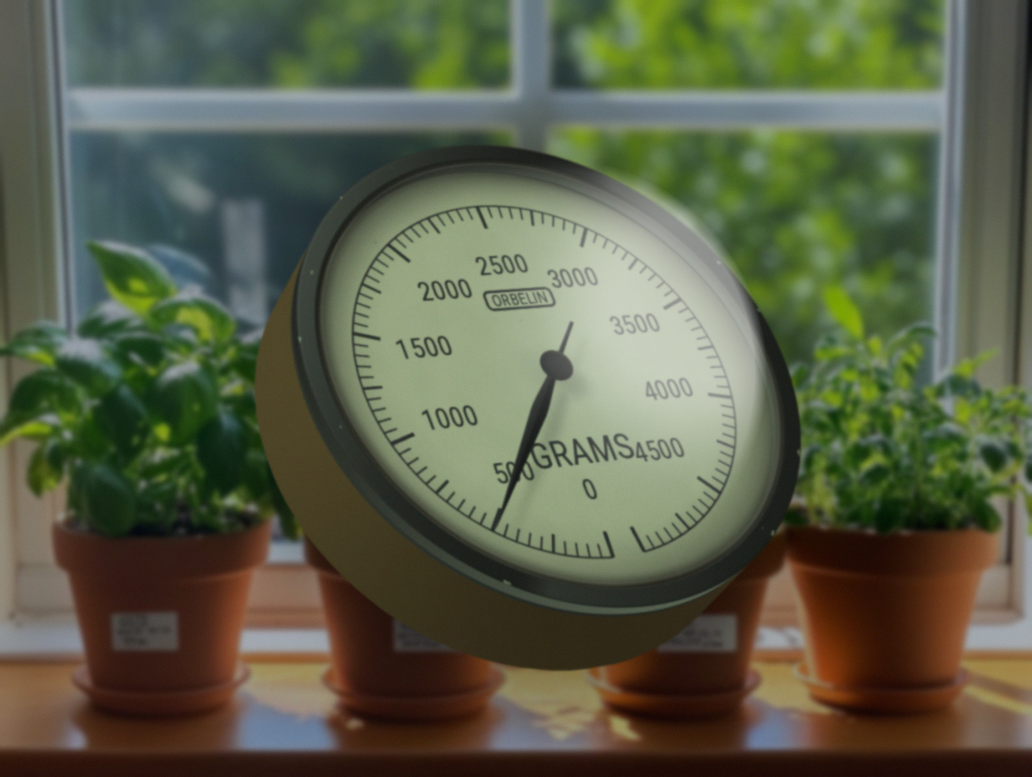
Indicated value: 500 g
